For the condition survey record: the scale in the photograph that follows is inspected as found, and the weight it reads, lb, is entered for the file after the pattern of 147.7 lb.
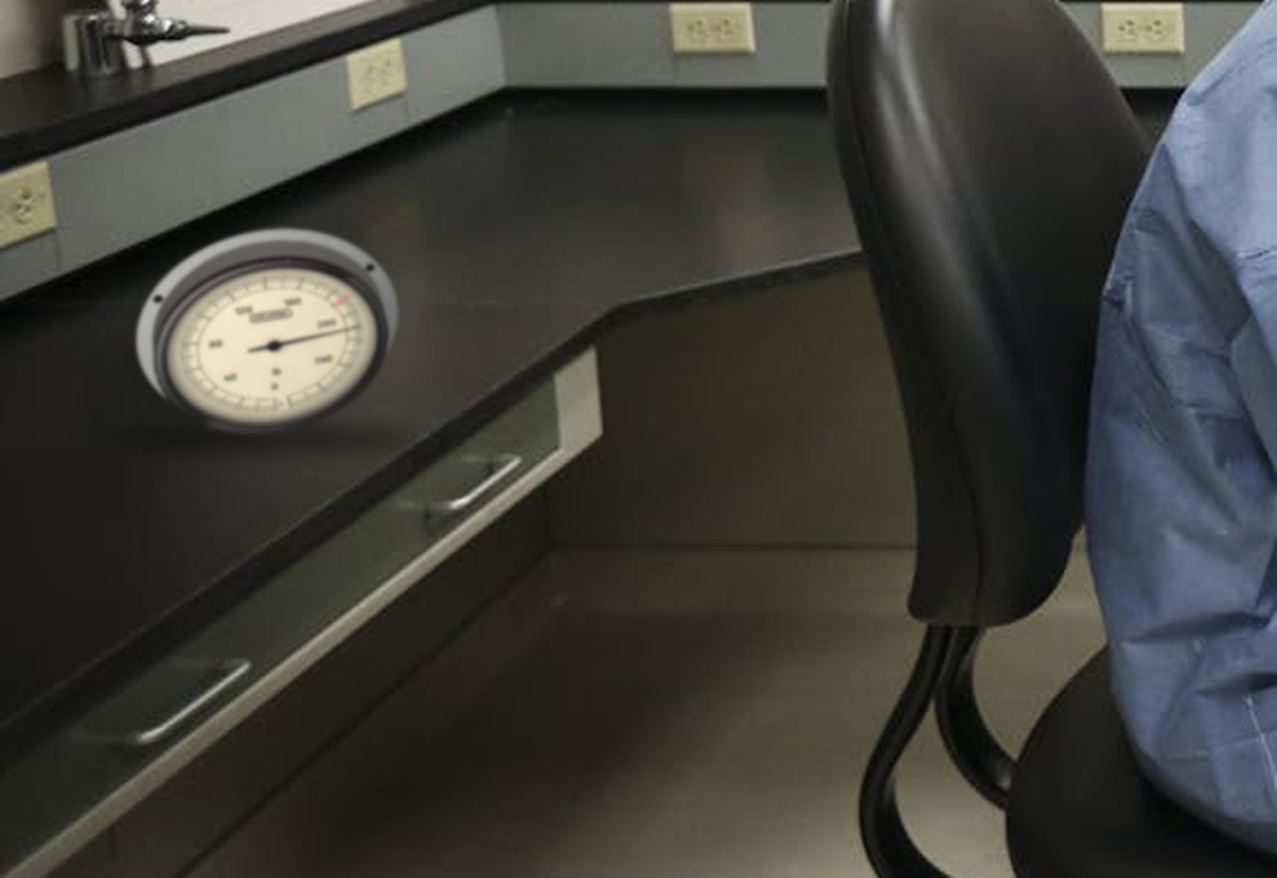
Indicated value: 210 lb
